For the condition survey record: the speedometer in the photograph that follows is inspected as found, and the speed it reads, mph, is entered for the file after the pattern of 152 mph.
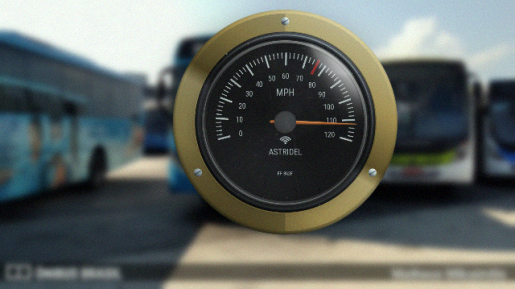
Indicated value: 112 mph
